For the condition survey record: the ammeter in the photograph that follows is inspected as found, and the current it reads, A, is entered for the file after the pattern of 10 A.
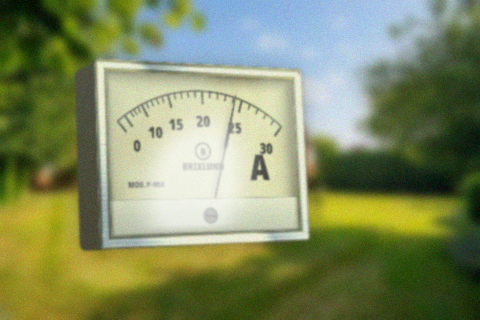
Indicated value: 24 A
